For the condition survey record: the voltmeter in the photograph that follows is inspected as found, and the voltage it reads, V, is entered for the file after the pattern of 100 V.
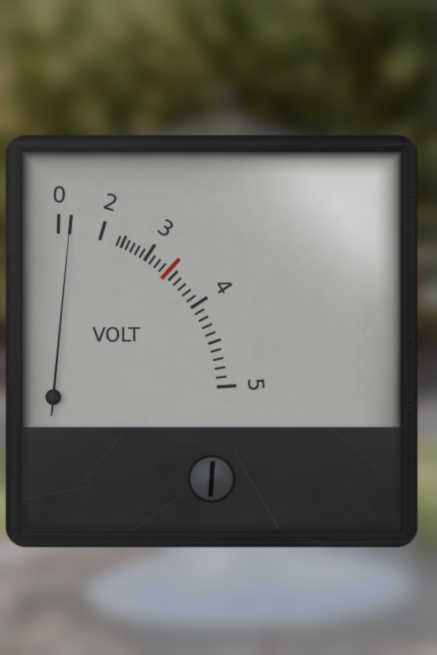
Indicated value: 1 V
